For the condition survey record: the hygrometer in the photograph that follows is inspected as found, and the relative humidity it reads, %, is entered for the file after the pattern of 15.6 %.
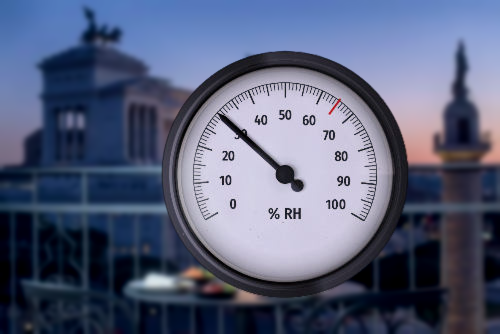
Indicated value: 30 %
